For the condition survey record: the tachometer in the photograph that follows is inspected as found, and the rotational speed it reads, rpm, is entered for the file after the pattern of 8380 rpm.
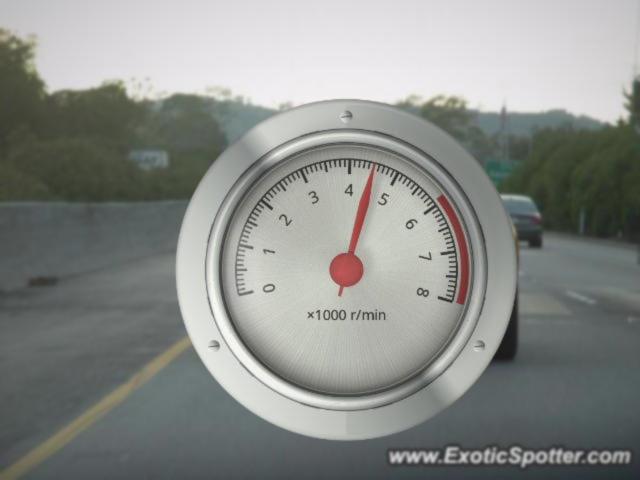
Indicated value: 4500 rpm
